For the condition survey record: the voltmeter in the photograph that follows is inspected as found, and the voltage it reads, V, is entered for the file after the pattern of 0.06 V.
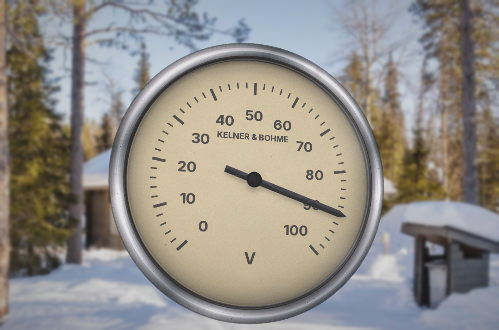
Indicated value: 90 V
